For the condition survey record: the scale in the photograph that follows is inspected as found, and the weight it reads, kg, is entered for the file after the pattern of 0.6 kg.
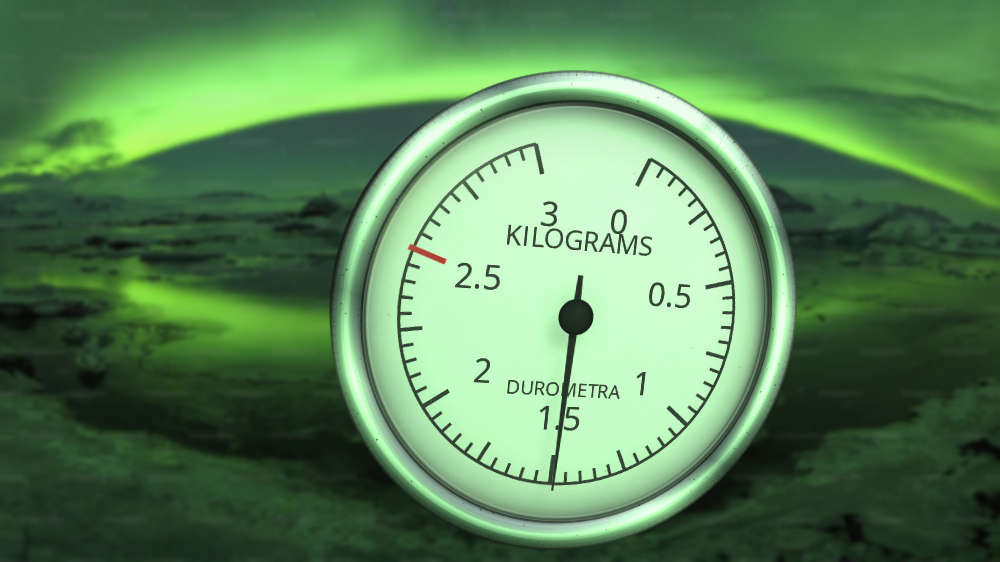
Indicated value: 1.5 kg
